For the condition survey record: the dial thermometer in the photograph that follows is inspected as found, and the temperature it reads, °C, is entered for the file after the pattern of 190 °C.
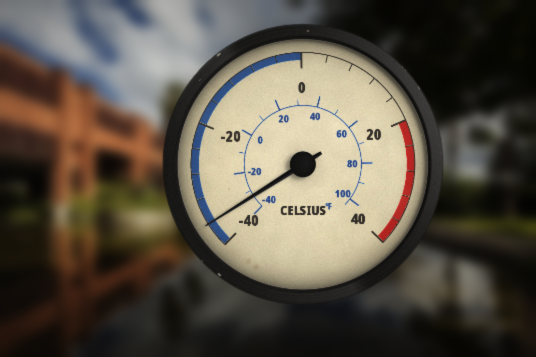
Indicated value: -36 °C
